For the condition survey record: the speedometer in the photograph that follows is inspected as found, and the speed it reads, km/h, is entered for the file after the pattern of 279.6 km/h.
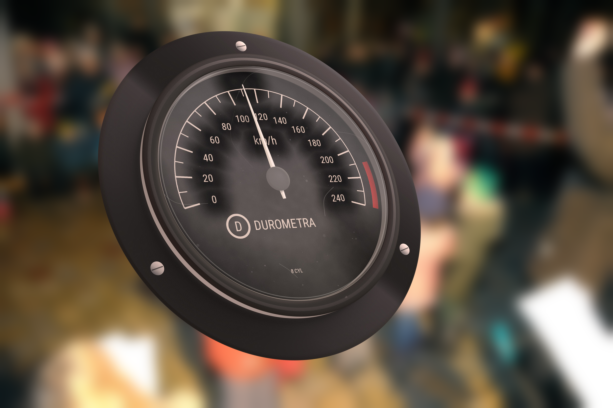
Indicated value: 110 km/h
